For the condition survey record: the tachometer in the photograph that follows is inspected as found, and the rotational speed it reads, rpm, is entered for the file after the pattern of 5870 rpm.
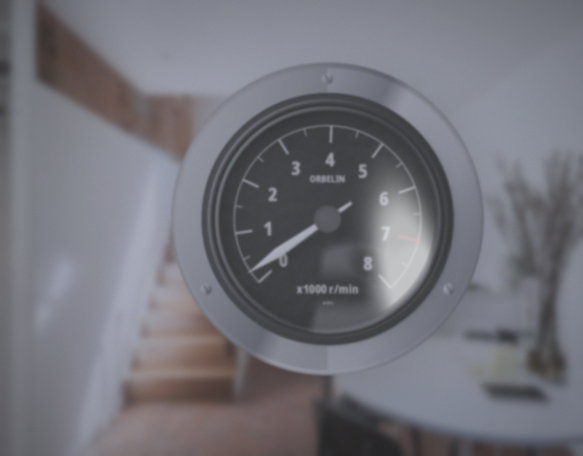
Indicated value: 250 rpm
